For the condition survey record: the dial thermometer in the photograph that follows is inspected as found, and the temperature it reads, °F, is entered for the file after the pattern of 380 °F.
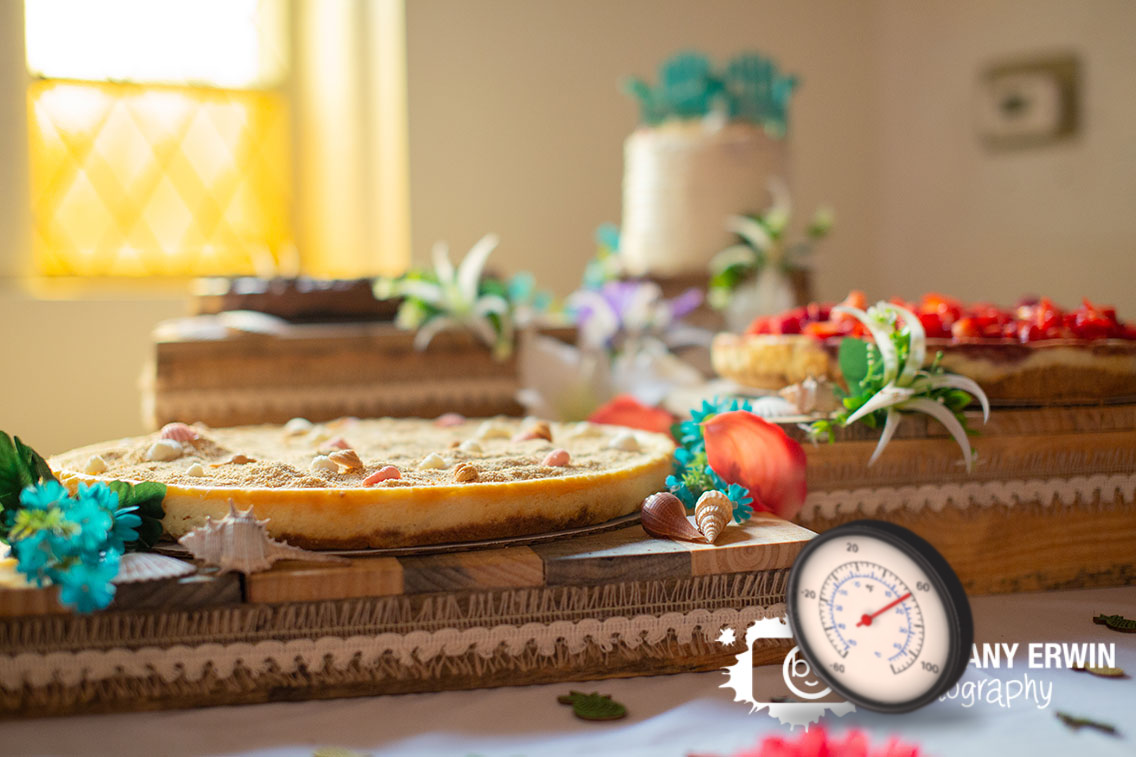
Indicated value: 60 °F
